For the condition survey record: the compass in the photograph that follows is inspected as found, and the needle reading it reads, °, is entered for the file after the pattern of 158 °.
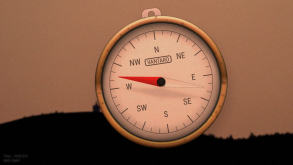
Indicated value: 285 °
